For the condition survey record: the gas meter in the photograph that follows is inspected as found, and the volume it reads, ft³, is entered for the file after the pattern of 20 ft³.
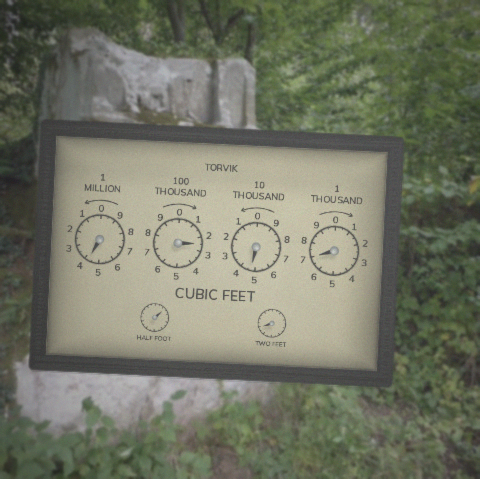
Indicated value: 424700 ft³
